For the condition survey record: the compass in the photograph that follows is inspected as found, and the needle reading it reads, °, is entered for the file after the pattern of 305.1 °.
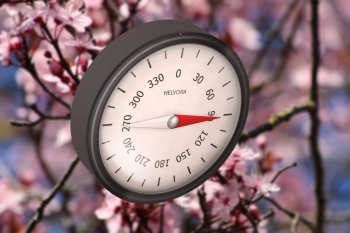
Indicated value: 90 °
